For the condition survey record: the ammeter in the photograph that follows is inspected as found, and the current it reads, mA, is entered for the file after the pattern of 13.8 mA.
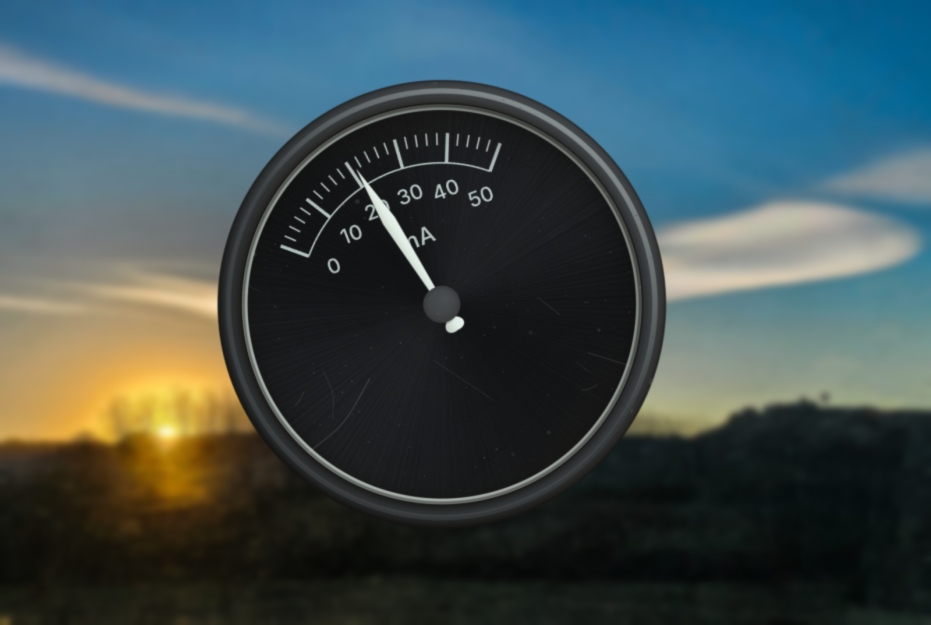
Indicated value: 21 mA
